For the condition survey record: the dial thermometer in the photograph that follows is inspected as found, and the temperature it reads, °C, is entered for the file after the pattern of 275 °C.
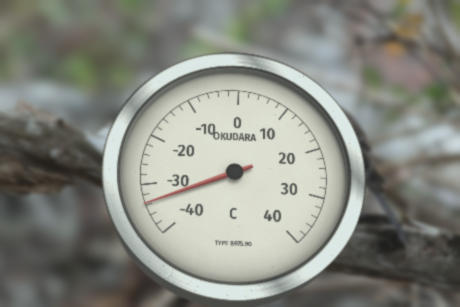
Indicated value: -34 °C
